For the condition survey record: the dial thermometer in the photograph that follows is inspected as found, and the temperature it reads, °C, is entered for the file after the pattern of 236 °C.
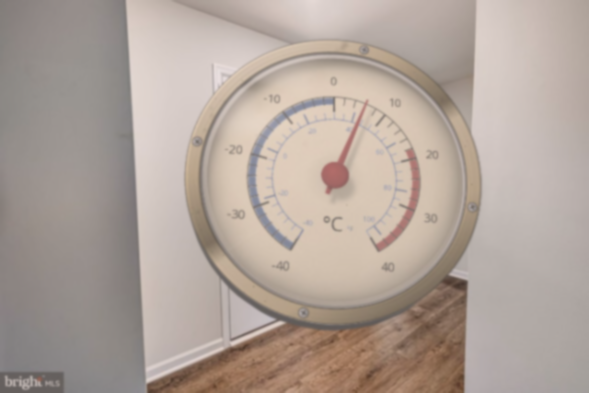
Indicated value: 6 °C
